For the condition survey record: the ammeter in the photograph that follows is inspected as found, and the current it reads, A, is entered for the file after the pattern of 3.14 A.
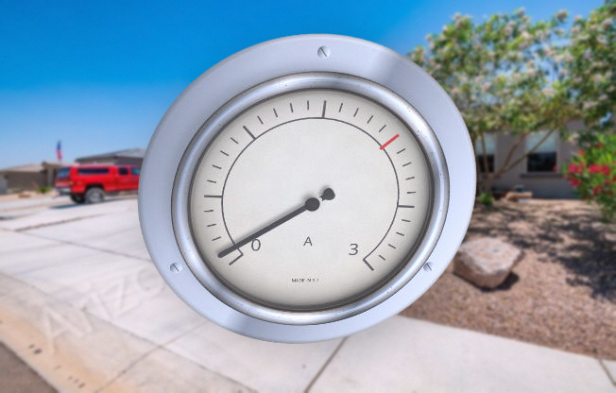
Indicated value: 0.1 A
